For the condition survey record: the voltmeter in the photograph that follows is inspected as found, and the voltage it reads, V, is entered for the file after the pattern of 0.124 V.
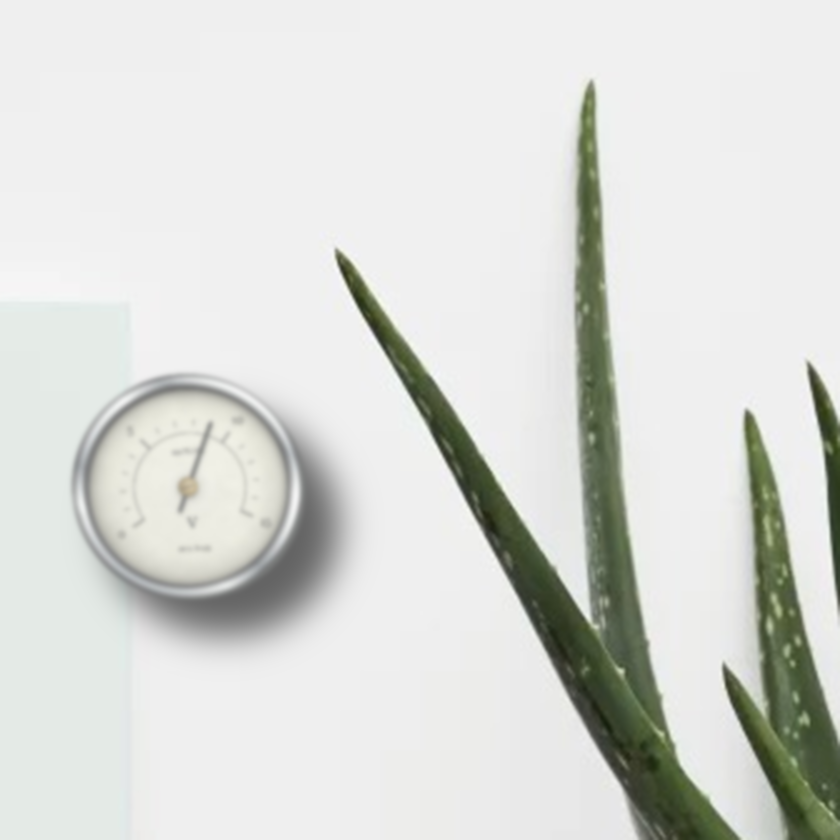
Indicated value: 9 V
